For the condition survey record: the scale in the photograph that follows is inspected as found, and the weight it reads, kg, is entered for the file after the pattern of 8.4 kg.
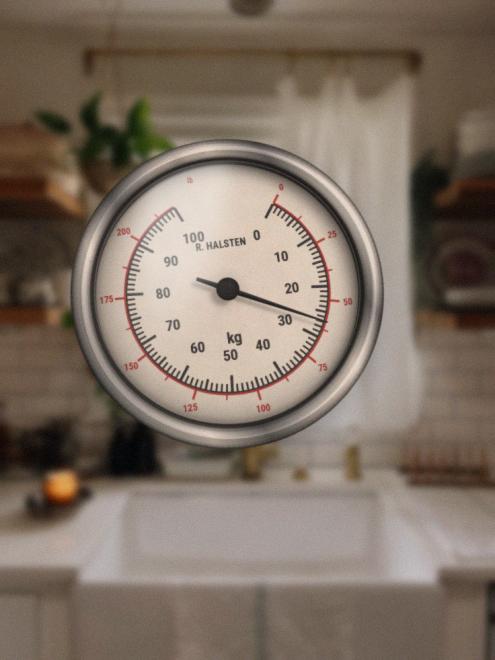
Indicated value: 27 kg
